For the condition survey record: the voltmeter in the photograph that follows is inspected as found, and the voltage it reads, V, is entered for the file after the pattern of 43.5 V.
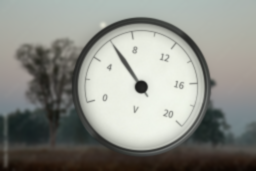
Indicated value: 6 V
